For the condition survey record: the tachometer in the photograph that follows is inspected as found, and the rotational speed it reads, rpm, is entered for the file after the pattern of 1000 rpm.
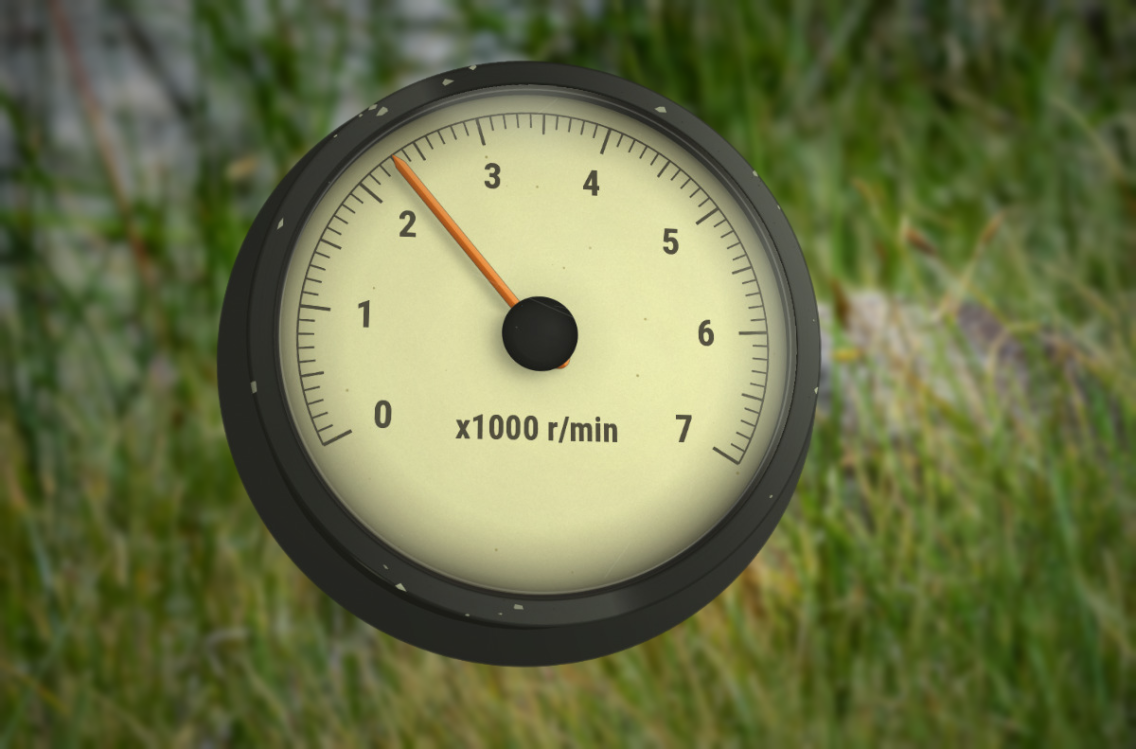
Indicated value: 2300 rpm
